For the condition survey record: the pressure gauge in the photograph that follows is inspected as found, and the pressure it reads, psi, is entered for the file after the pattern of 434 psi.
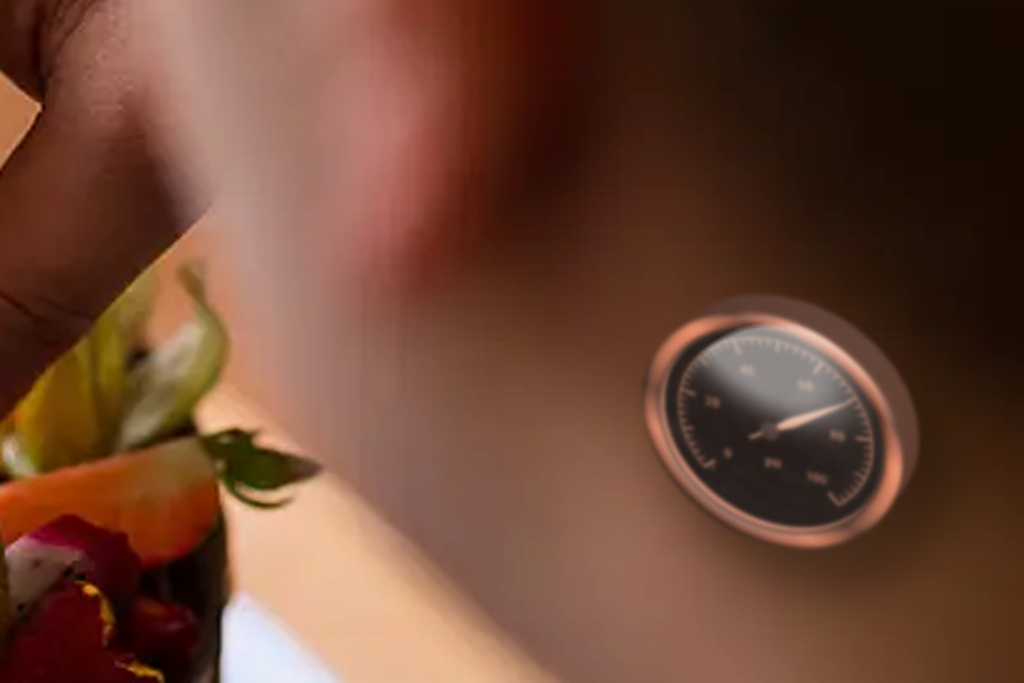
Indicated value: 70 psi
